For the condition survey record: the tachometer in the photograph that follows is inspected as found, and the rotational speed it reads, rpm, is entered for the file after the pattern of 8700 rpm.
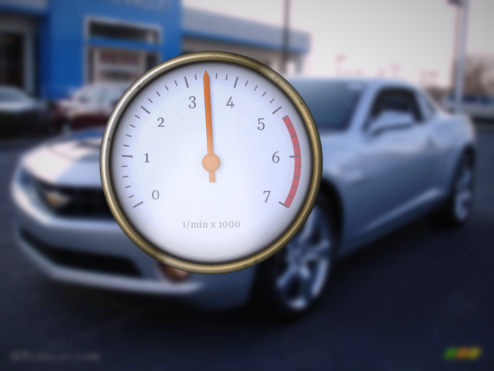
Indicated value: 3400 rpm
